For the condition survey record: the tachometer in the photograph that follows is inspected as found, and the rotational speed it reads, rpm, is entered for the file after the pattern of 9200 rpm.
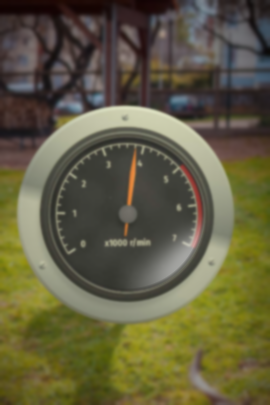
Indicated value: 3800 rpm
